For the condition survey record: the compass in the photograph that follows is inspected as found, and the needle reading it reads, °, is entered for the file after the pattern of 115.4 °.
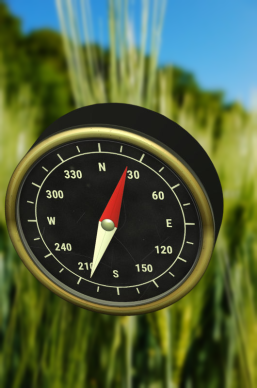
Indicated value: 22.5 °
